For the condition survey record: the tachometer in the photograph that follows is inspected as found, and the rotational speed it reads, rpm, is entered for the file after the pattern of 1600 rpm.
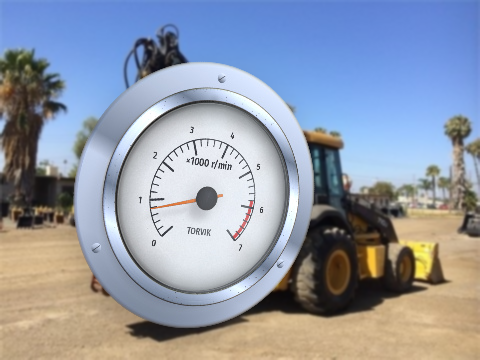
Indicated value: 800 rpm
